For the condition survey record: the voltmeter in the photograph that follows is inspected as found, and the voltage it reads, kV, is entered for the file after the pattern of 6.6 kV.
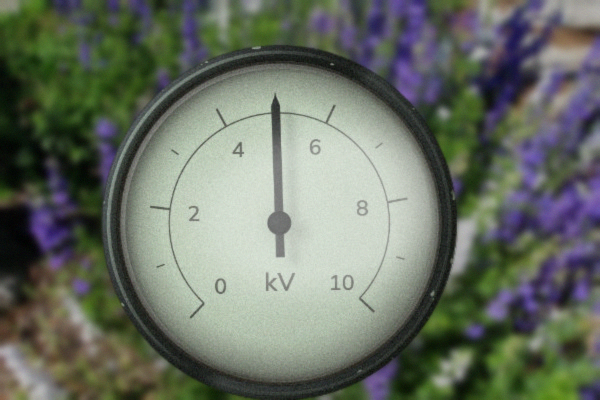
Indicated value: 5 kV
